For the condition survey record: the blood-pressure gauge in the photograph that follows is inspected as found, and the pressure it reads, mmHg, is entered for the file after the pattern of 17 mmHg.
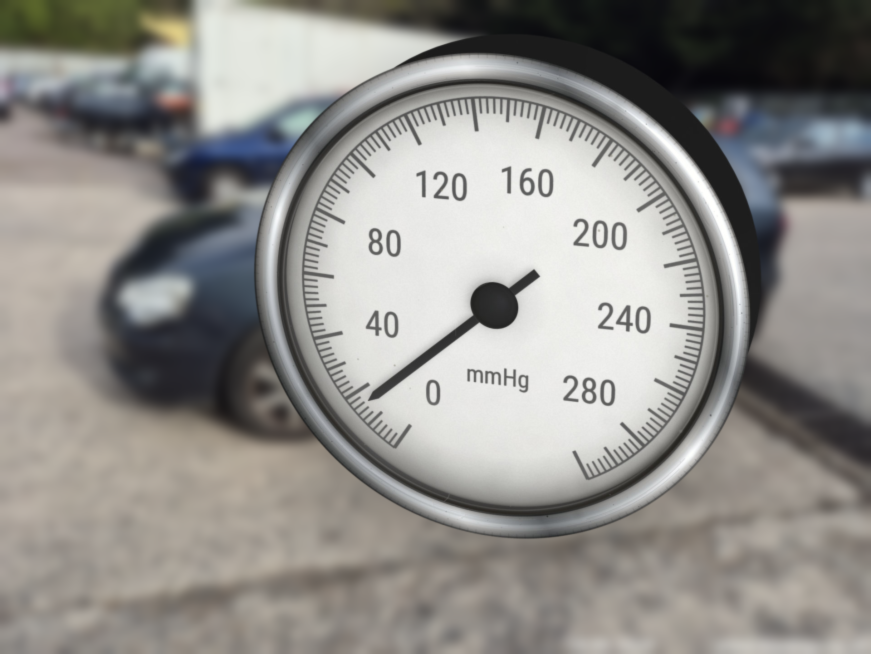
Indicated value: 16 mmHg
